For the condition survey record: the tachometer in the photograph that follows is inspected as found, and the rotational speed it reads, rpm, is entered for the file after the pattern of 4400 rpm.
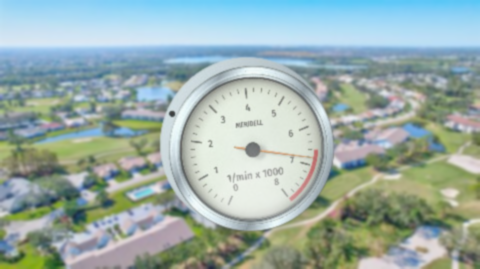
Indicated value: 6800 rpm
